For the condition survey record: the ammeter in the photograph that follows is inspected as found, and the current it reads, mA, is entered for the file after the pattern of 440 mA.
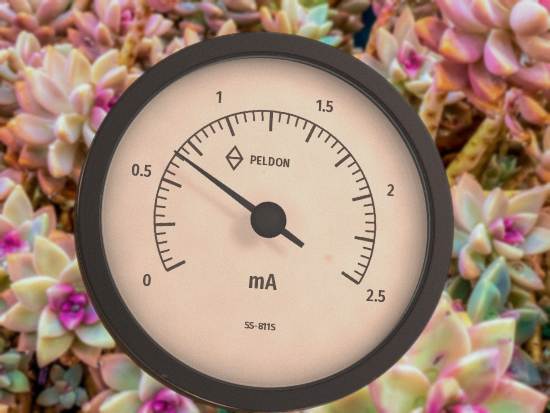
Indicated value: 0.65 mA
